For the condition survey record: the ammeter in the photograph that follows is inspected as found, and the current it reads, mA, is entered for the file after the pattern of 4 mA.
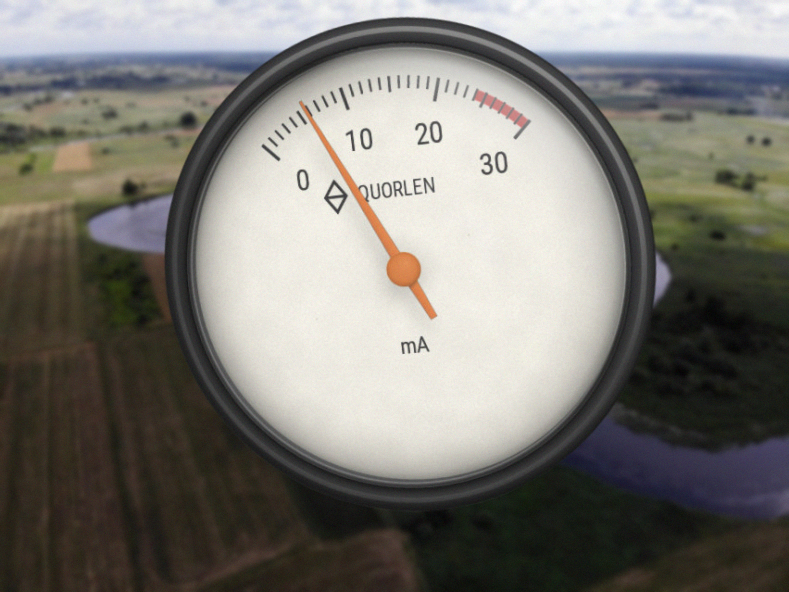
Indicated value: 6 mA
